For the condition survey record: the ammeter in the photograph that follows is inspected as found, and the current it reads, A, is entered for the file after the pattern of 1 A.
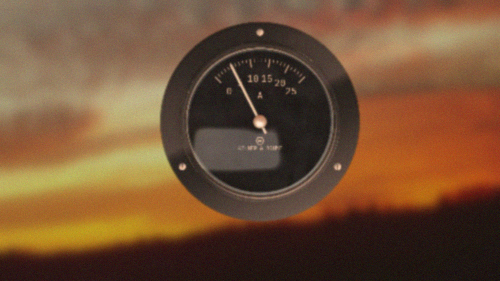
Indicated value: 5 A
